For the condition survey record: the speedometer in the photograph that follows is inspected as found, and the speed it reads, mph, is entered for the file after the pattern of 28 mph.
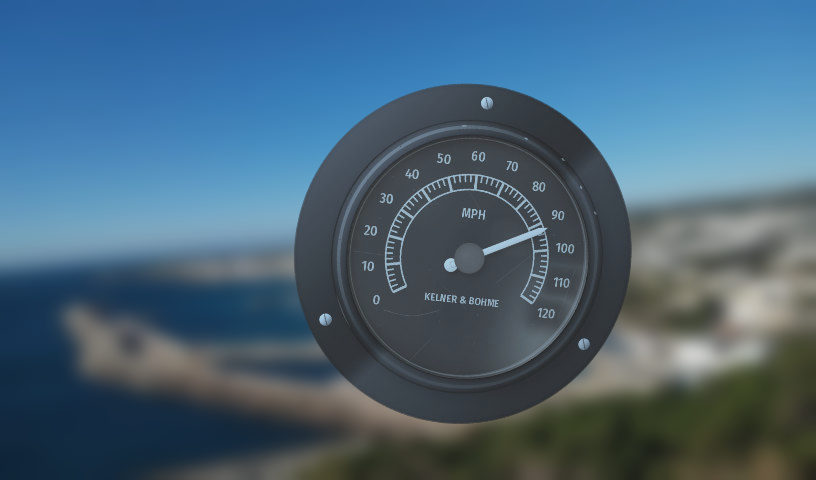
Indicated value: 92 mph
